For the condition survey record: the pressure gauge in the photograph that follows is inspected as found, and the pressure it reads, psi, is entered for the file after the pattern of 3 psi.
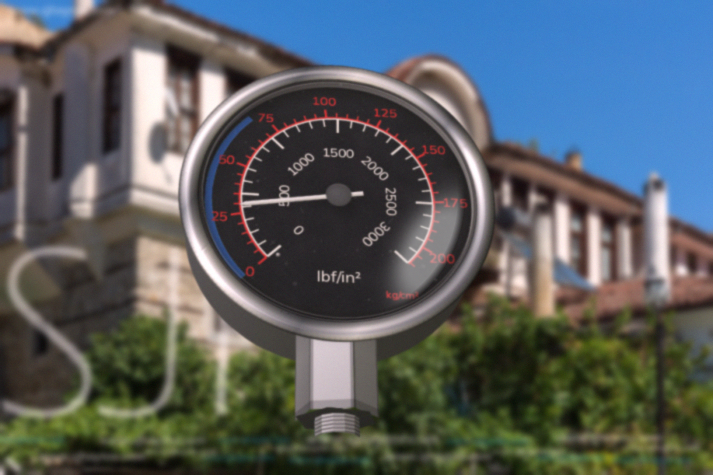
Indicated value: 400 psi
